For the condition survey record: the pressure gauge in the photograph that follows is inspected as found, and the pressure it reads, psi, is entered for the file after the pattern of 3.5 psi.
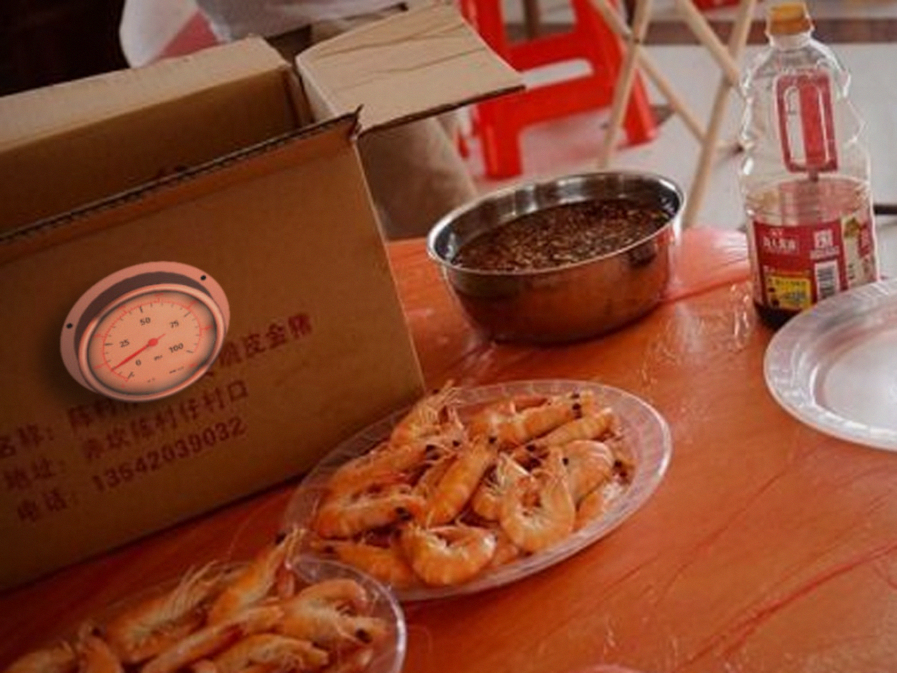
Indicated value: 10 psi
